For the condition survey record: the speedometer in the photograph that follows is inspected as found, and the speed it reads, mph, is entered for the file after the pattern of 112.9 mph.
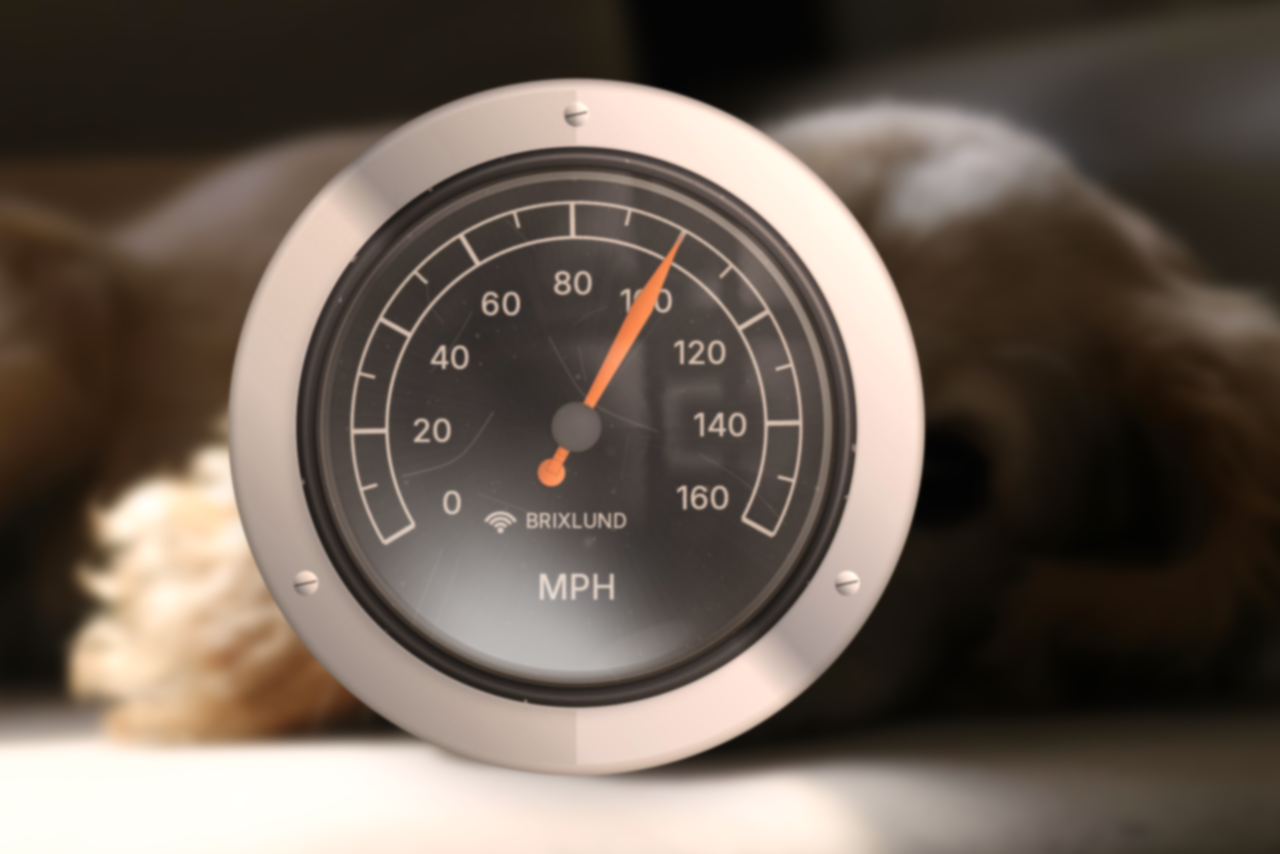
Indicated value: 100 mph
